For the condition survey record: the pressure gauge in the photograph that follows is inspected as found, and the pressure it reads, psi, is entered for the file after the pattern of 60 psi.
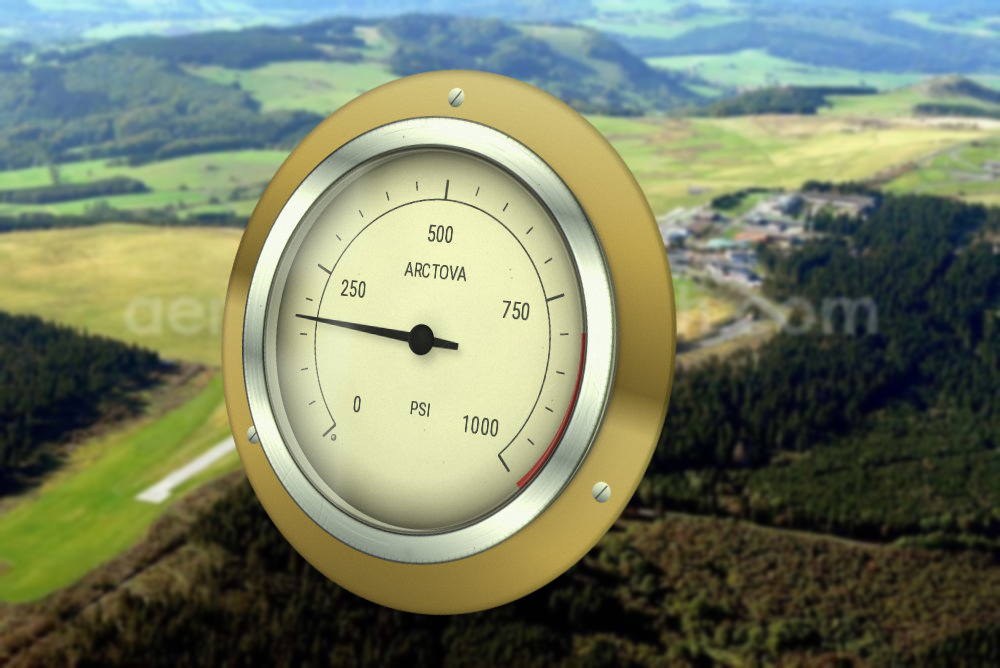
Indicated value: 175 psi
